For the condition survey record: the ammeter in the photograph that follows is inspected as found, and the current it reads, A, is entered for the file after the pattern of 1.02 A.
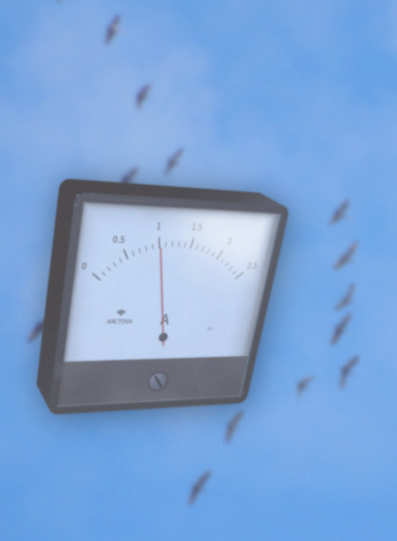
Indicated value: 1 A
